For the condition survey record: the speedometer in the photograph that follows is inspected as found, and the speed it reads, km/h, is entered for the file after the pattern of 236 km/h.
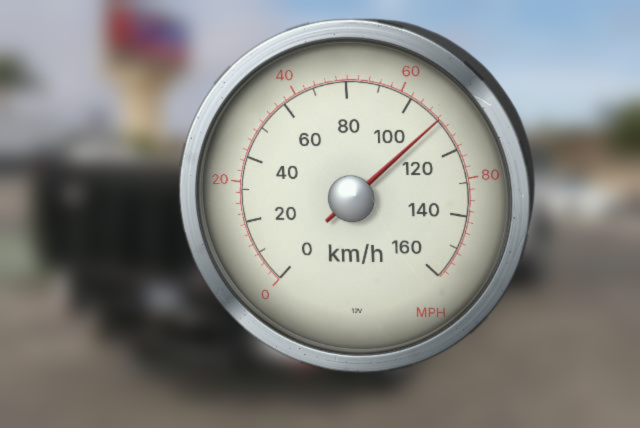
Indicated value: 110 km/h
